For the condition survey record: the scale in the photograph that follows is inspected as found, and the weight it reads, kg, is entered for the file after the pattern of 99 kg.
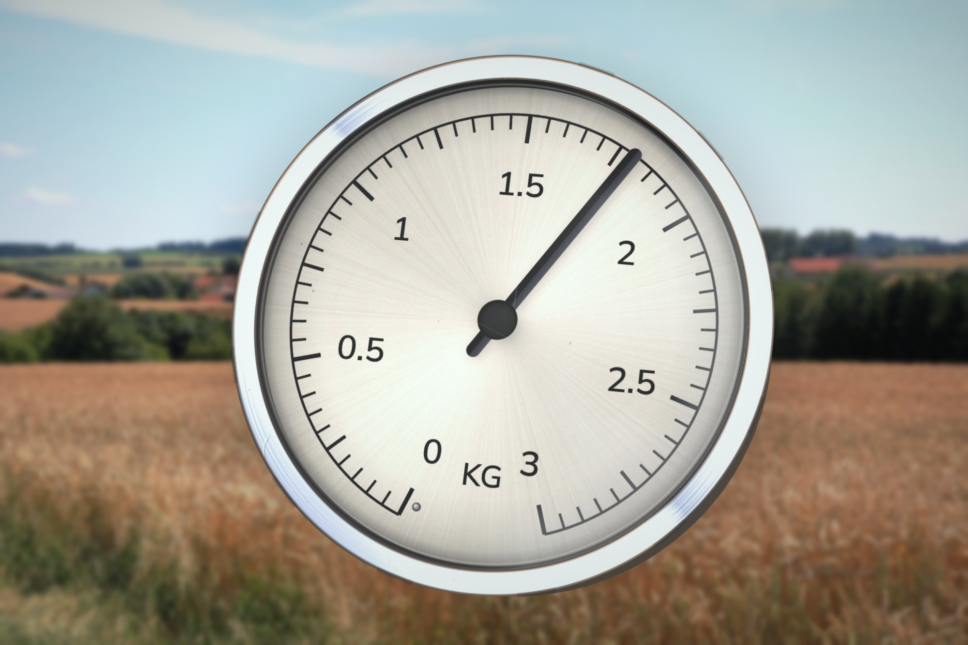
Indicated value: 1.8 kg
